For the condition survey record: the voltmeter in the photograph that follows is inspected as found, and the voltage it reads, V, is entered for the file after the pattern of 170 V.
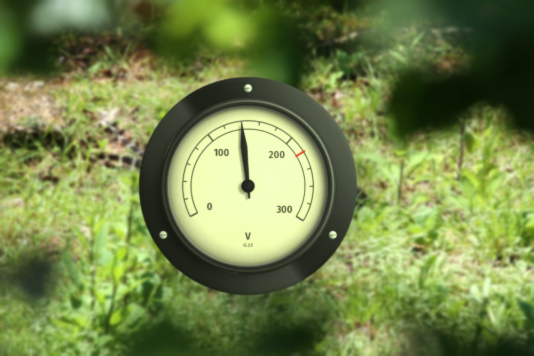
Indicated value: 140 V
